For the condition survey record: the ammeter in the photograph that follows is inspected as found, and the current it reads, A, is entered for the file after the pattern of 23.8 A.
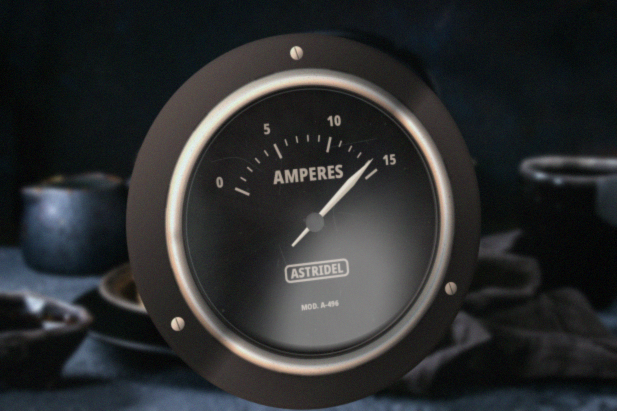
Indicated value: 14 A
